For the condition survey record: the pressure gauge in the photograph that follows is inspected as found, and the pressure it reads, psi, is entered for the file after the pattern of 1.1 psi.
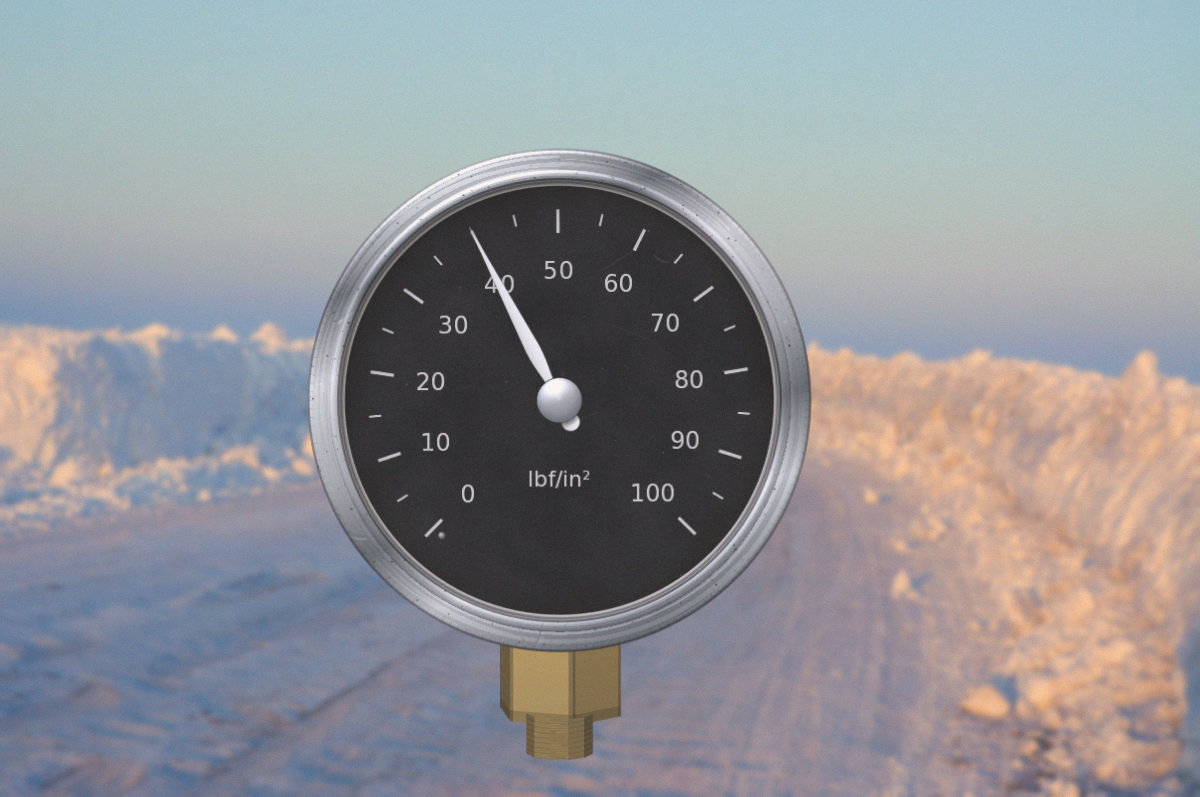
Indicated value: 40 psi
